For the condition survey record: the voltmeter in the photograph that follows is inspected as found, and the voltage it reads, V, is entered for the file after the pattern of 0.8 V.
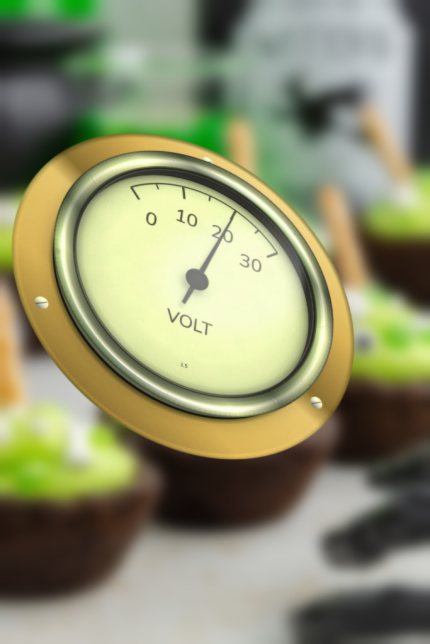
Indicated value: 20 V
